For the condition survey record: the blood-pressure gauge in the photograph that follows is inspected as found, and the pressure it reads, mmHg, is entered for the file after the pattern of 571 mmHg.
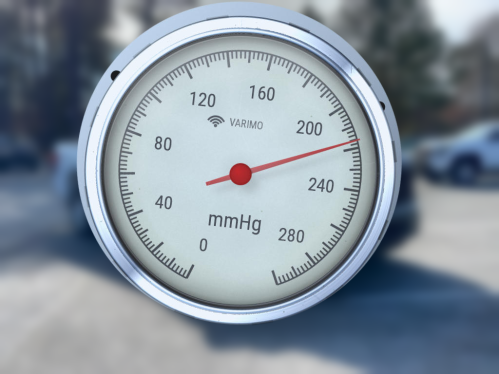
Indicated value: 216 mmHg
